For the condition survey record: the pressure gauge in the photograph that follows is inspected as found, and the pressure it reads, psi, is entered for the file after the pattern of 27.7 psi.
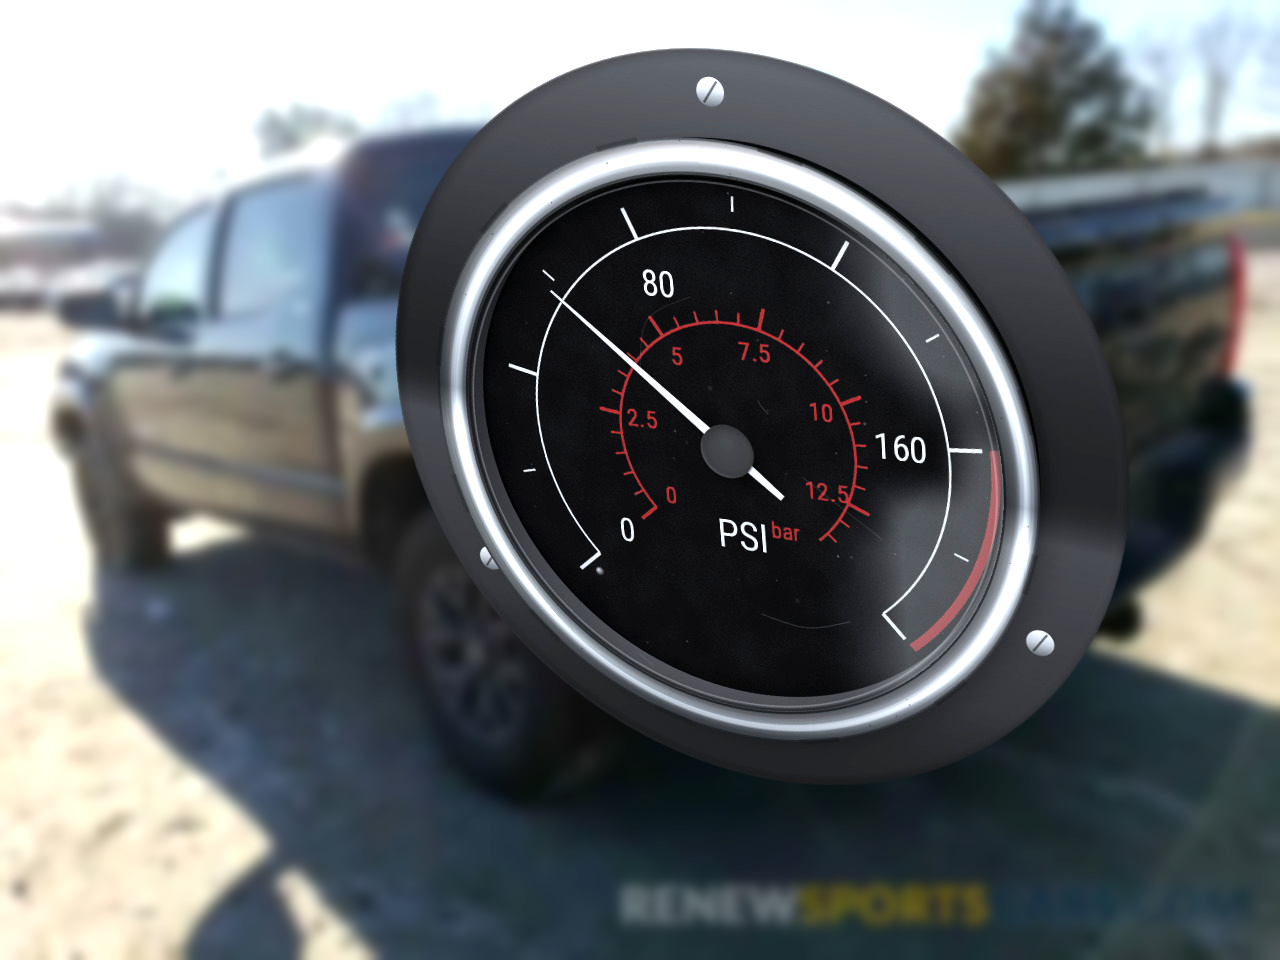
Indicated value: 60 psi
